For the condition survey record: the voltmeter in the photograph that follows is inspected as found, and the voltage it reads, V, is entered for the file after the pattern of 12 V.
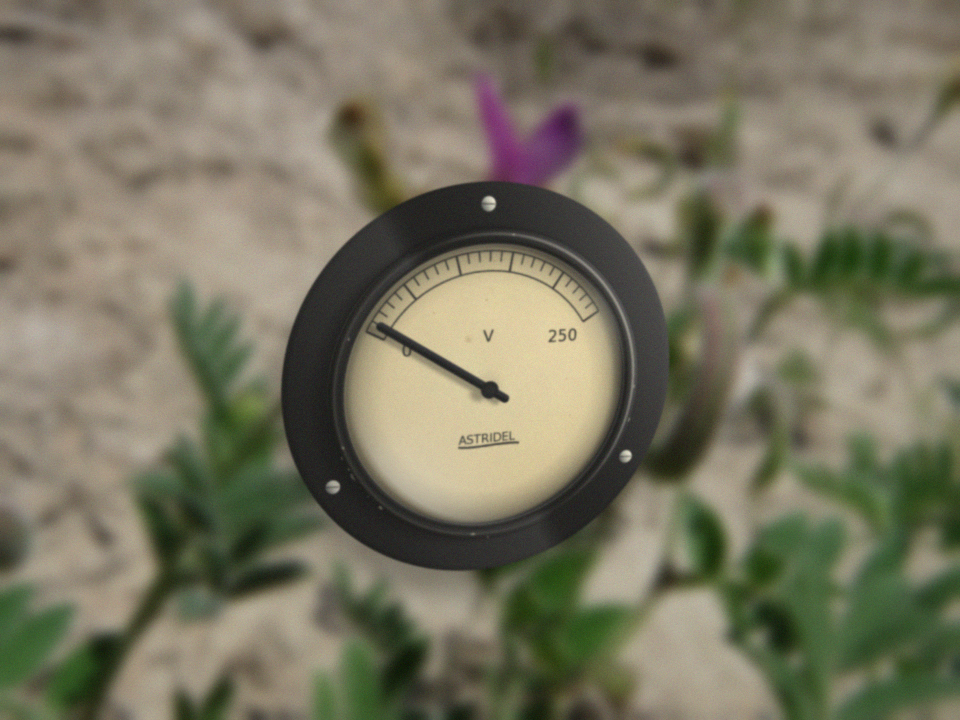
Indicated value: 10 V
